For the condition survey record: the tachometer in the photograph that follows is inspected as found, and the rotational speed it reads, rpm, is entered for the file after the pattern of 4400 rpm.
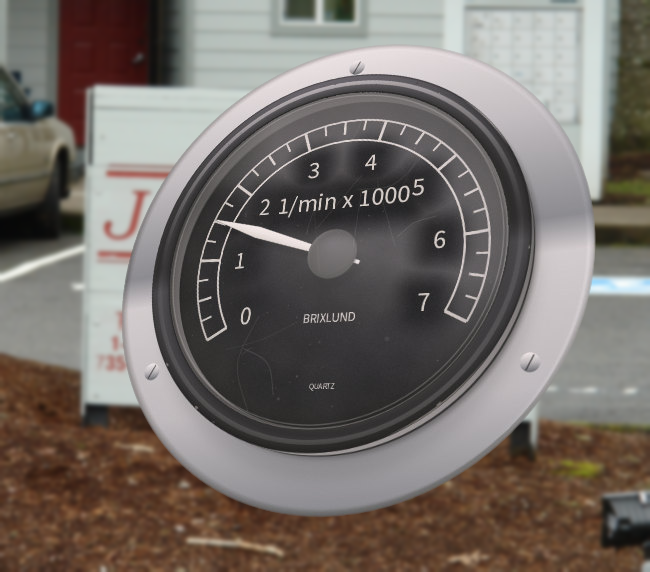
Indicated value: 1500 rpm
